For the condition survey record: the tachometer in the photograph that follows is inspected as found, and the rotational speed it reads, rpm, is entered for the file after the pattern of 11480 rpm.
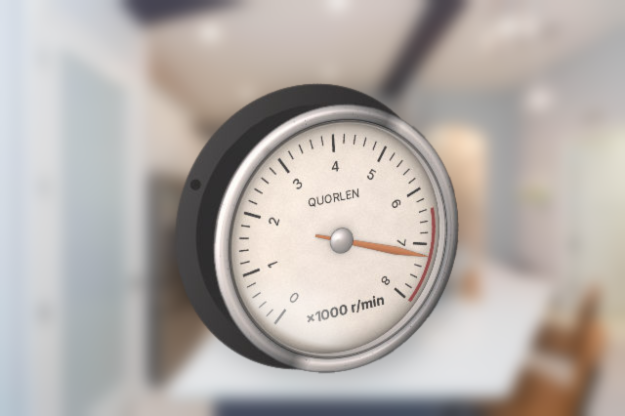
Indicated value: 7200 rpm
